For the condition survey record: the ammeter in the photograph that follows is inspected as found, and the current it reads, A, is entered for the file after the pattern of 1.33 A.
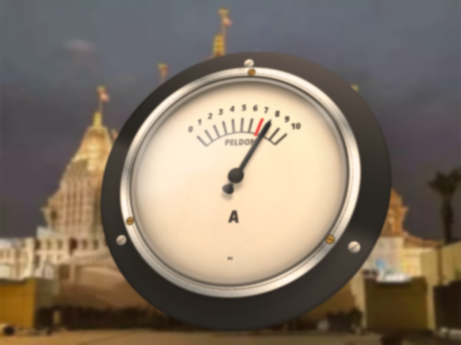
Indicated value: 8 A
